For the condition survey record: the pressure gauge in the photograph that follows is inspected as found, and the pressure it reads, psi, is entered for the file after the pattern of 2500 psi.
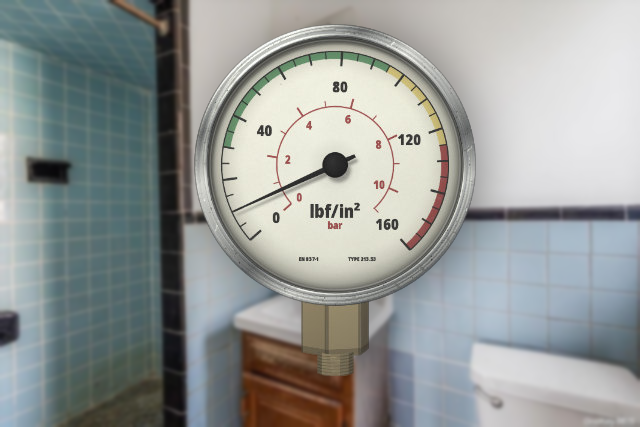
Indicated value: 10 psi
